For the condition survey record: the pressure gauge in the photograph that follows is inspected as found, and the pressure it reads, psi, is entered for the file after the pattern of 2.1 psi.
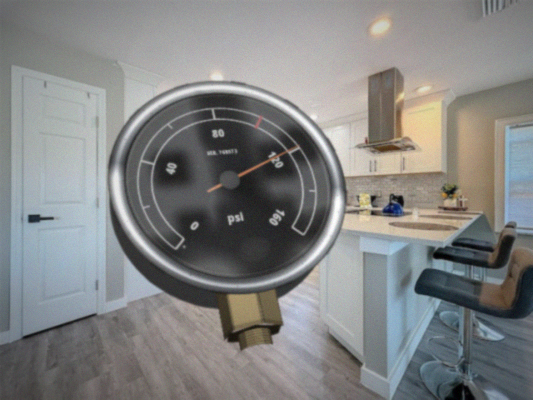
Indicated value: 120 psi
